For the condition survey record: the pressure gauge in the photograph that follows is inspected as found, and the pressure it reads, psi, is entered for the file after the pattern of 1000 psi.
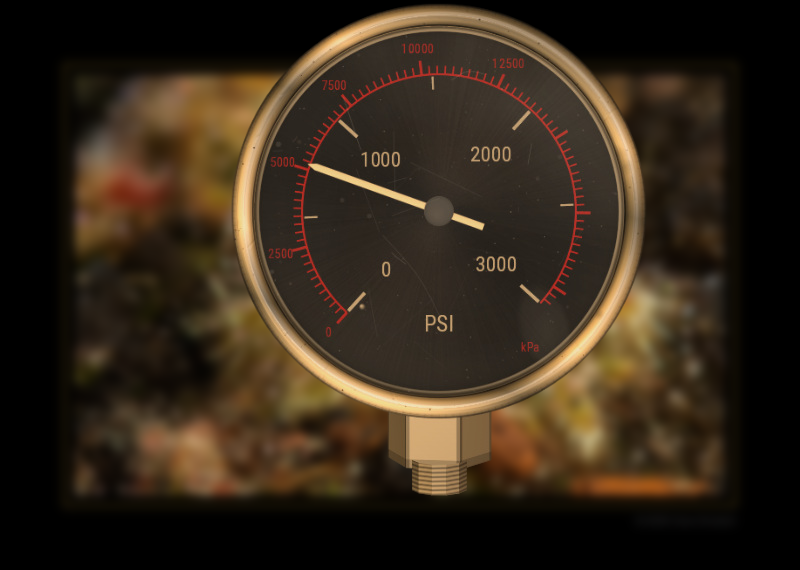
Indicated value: 750 psi
